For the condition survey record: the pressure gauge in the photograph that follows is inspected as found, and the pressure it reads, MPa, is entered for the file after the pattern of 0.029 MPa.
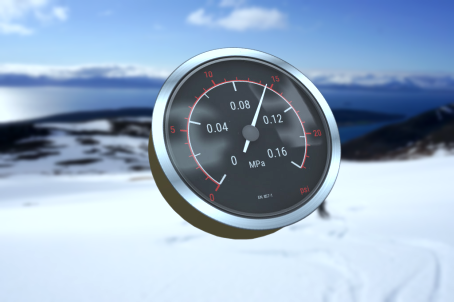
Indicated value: 0.1 MPa
